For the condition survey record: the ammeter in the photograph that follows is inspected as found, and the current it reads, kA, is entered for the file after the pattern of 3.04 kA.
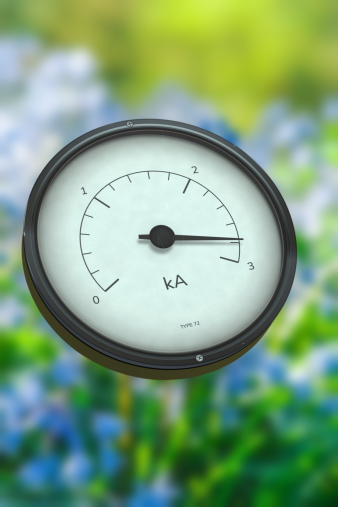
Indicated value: 2.8 kA
